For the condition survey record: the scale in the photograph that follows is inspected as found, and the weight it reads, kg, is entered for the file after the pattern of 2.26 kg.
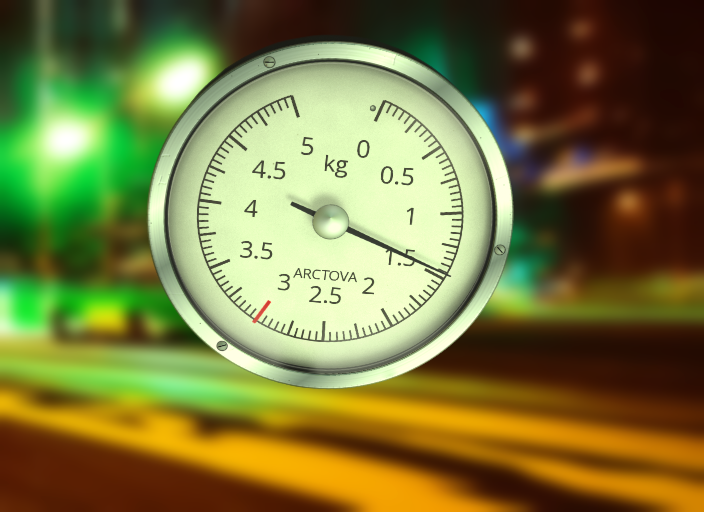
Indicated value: 1.45 kg
